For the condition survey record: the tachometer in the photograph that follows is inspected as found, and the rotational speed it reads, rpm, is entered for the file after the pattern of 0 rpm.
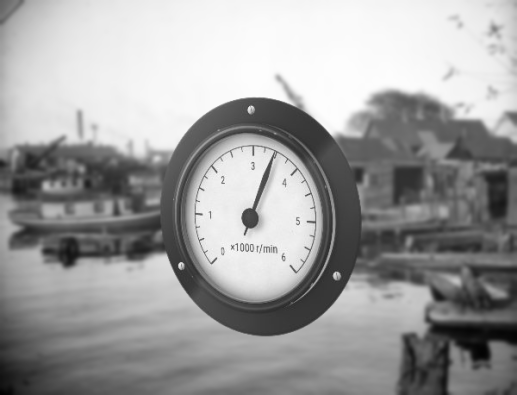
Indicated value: 3500 rpm
